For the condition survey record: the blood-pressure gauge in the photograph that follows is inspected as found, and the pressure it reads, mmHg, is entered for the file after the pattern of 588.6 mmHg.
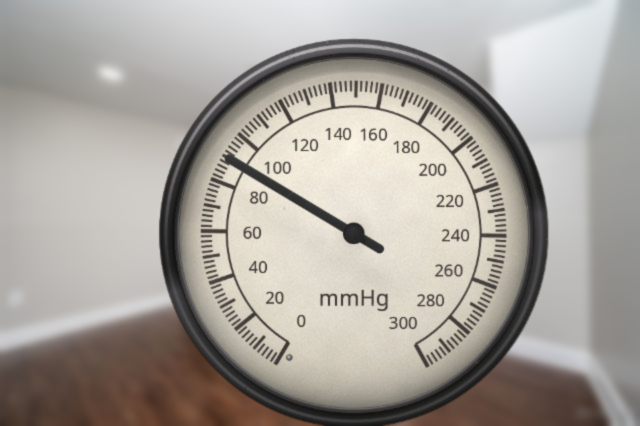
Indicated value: 90 mmHg
